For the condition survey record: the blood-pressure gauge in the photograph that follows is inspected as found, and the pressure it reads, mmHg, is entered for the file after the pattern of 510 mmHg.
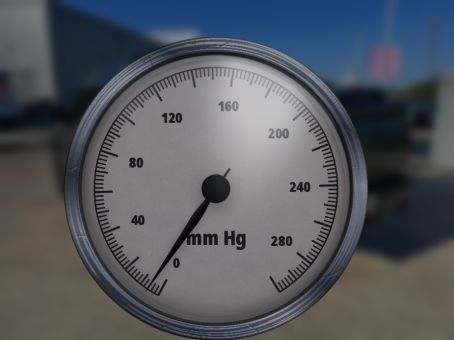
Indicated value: 6 mmHg
